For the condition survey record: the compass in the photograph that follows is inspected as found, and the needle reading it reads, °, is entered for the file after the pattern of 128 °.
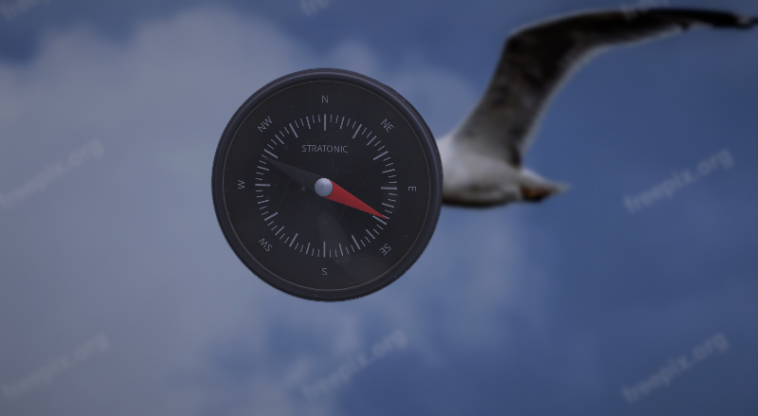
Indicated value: 115 °
